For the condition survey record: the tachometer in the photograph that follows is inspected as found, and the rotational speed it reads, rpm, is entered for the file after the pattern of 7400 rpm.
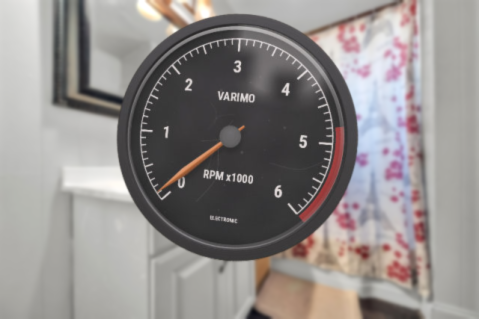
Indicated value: 100 rpm
